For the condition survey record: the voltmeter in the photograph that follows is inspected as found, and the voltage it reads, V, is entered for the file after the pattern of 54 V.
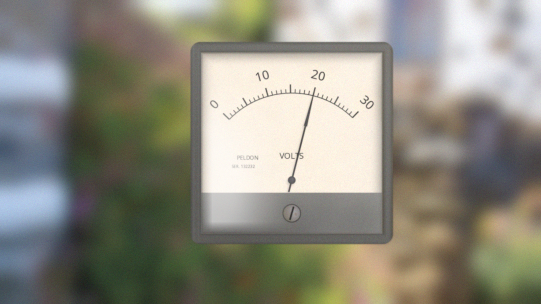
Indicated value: 20 V
